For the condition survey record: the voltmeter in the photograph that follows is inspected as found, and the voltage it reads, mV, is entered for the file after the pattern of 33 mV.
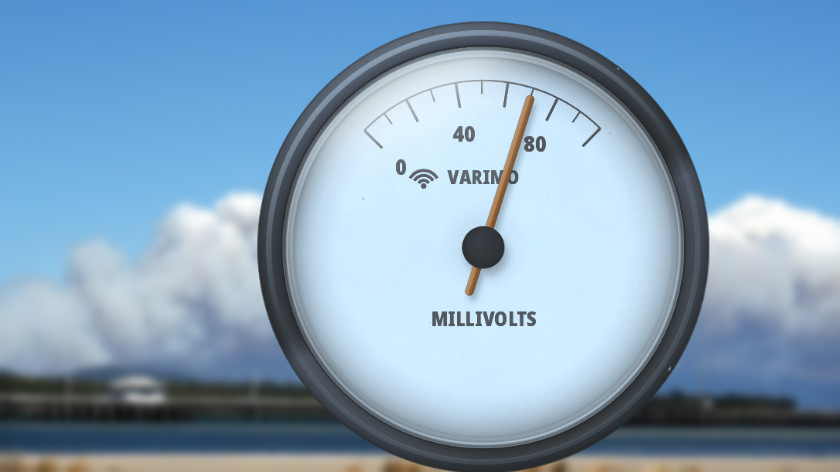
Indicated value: 70 mV
